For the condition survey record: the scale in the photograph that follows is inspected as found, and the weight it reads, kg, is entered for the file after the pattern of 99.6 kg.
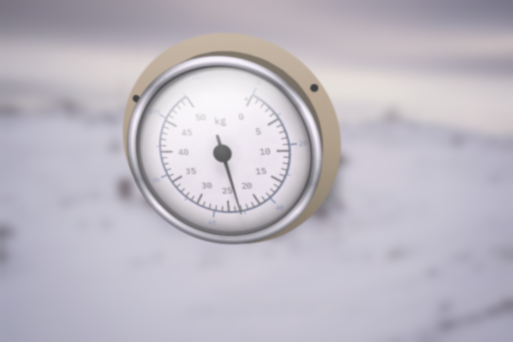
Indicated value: 23 kg
